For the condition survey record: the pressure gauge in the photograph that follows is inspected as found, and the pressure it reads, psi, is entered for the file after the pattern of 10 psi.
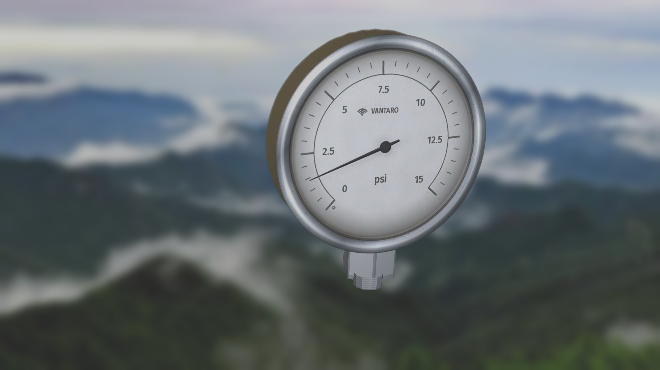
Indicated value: 1.5 psi
